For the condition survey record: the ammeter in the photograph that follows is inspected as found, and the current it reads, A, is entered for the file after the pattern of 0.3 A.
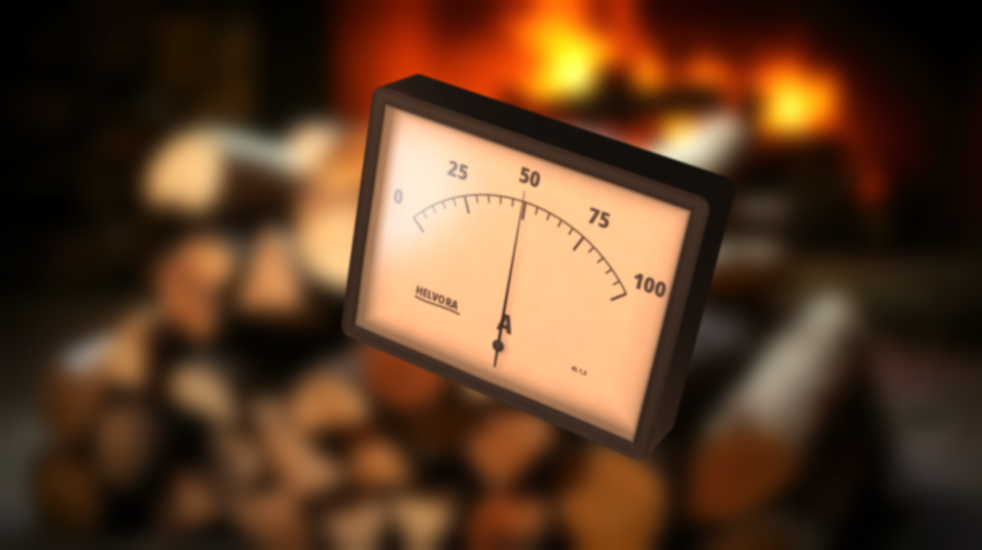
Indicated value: 50 A
